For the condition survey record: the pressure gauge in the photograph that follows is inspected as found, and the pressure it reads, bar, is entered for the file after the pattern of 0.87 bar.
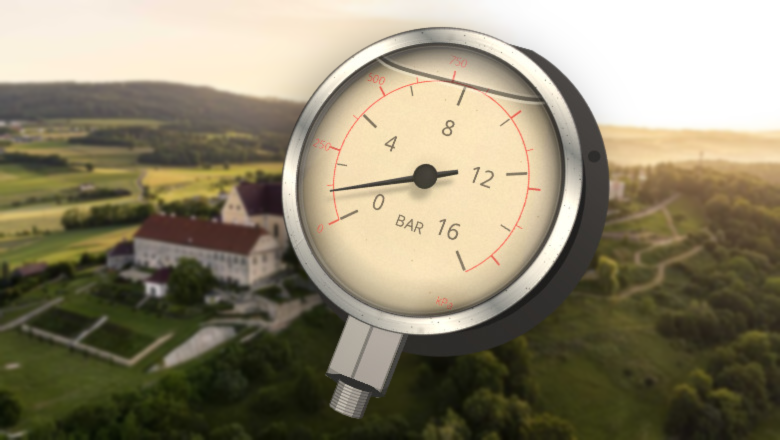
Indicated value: 1 bar
